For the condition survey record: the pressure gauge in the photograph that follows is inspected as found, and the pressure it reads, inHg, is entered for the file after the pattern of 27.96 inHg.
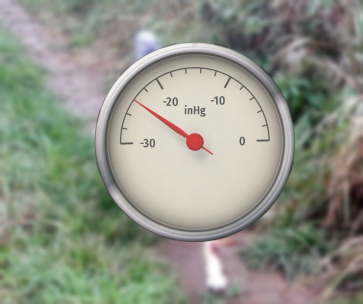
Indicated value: -24 inHg
